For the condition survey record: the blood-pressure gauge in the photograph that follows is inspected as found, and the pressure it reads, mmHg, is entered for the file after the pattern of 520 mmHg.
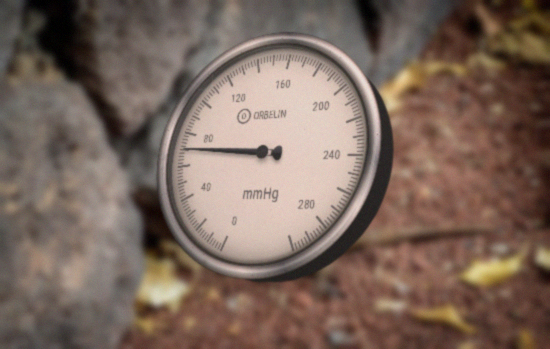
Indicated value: 70 mmHg
